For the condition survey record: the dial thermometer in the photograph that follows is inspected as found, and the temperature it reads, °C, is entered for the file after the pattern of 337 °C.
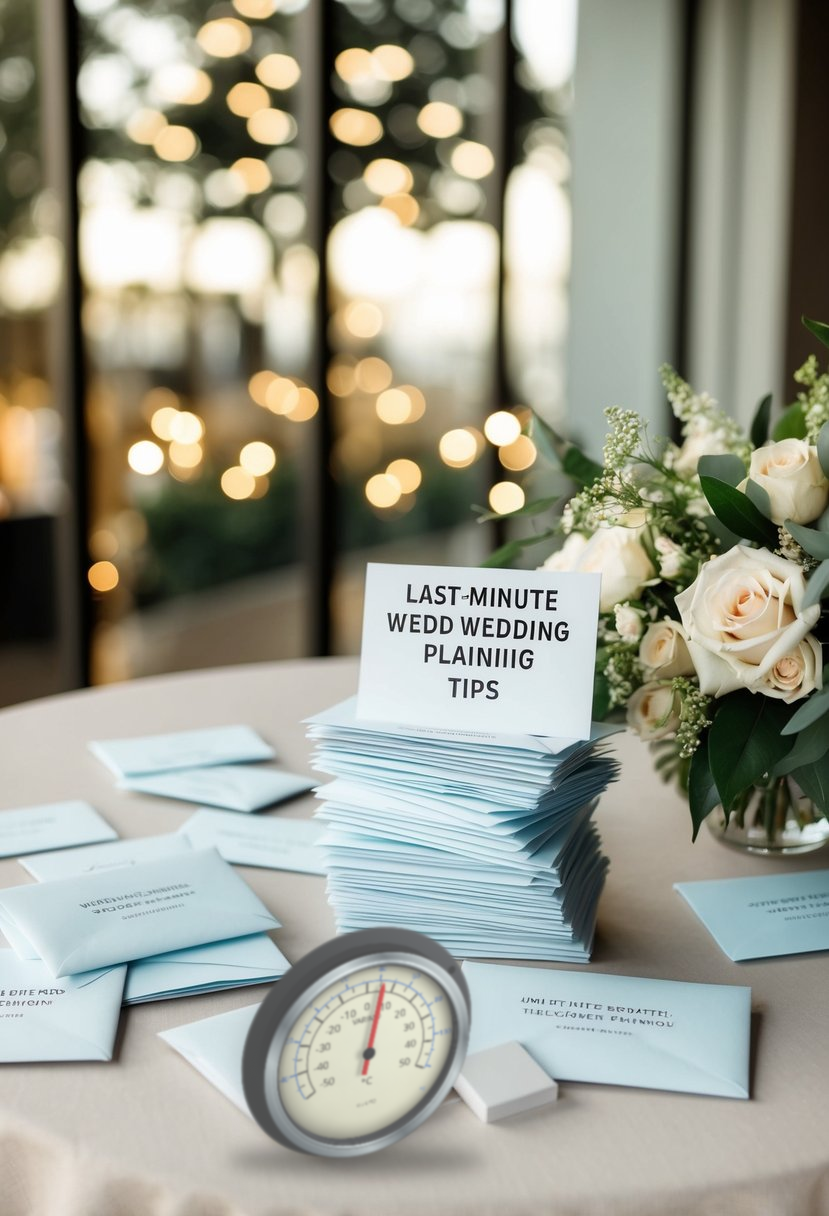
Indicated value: 5 °C
